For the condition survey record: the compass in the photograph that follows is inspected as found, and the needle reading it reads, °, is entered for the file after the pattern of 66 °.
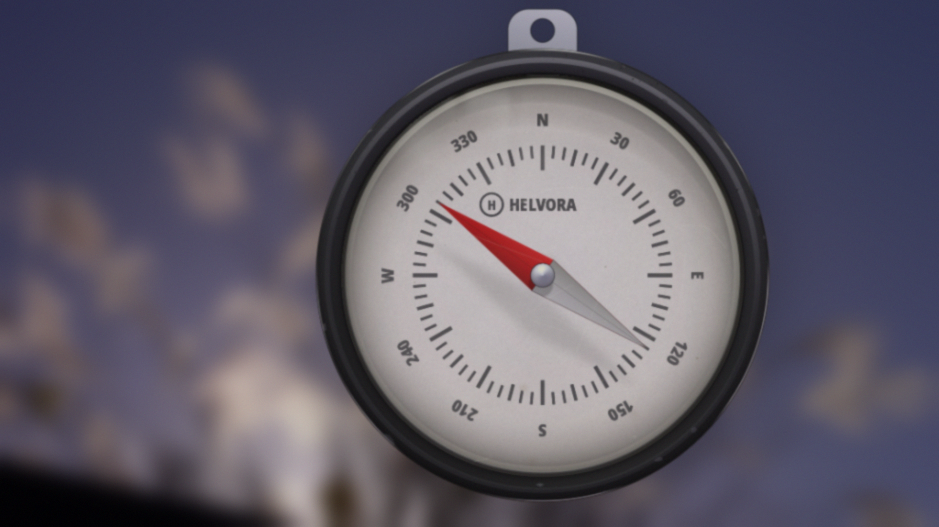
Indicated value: 305 °
